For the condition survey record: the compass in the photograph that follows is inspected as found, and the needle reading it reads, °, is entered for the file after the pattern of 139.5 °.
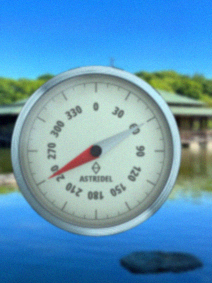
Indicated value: 240 °
